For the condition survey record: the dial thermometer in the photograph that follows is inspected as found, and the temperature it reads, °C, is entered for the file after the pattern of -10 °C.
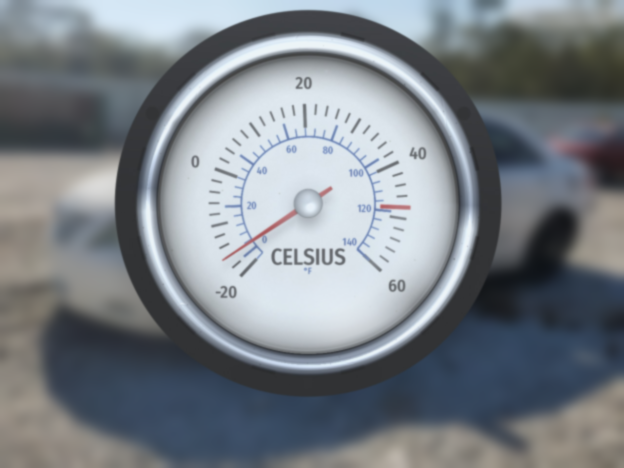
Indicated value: -16 °C
